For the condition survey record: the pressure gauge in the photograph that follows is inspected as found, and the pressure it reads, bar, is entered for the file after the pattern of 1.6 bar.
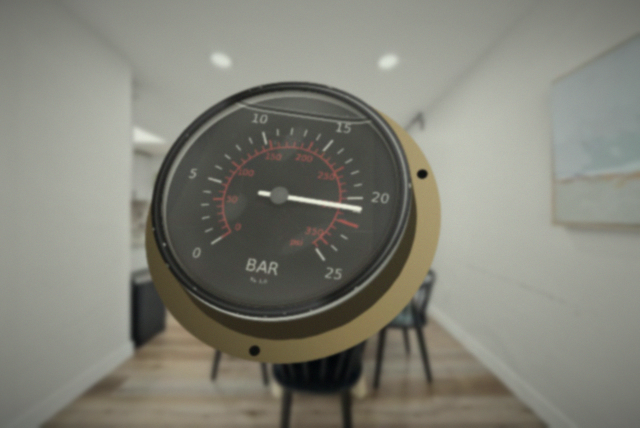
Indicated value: 21 bar
